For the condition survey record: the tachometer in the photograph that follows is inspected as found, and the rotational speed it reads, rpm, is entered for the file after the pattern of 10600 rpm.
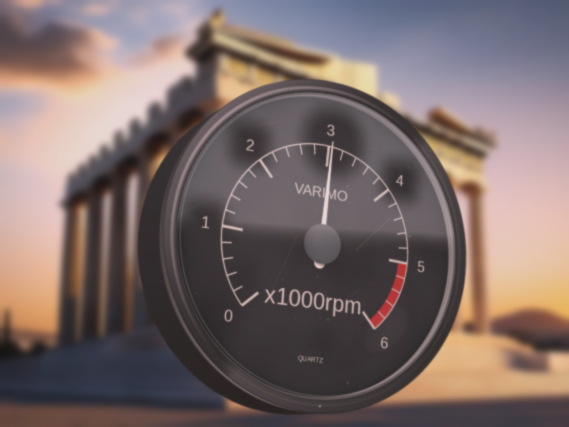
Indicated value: 3000 rpm
